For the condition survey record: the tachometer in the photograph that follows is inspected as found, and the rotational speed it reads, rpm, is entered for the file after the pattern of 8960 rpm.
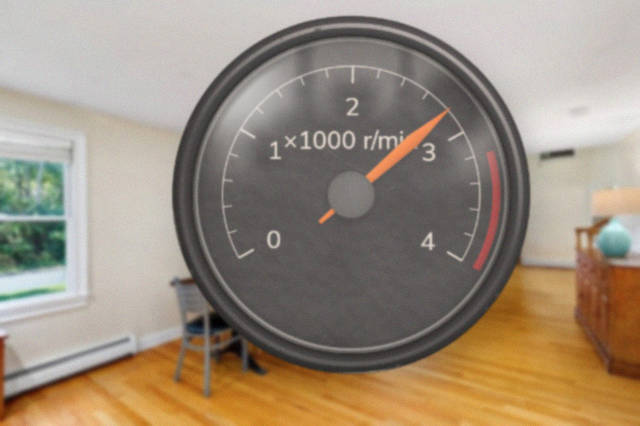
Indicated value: 2800 rpm
